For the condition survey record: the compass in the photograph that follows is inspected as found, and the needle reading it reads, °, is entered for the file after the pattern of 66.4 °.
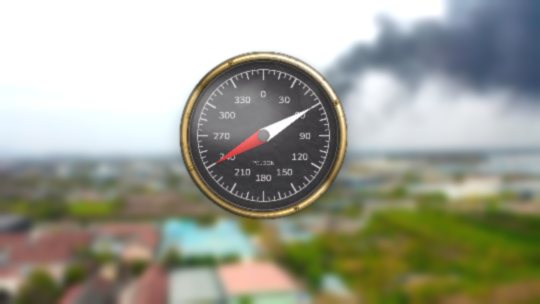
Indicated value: 240 °
